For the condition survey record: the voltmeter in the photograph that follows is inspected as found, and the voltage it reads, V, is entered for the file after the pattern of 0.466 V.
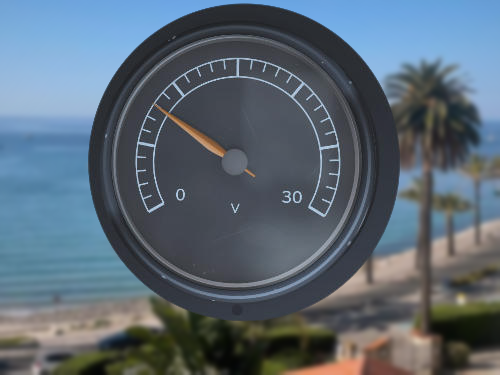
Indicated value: 8 V
